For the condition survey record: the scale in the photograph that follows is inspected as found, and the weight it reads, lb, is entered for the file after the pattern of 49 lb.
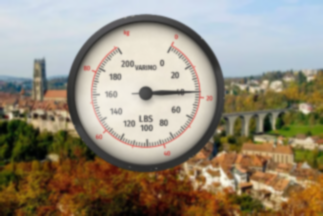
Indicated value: 40 lb
